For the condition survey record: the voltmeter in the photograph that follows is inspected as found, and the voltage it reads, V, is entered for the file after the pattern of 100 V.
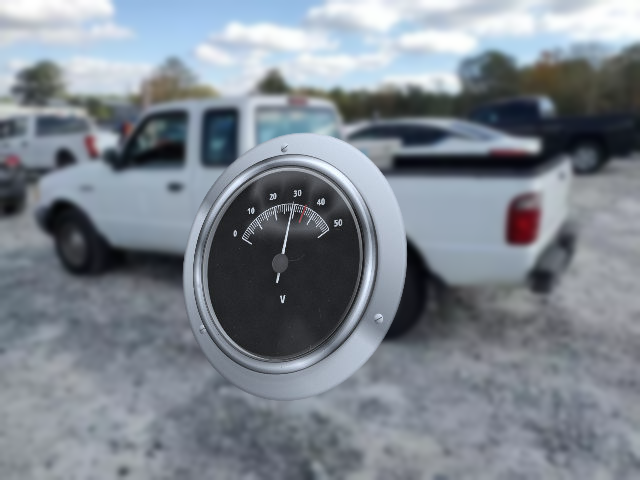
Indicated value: 30 V
